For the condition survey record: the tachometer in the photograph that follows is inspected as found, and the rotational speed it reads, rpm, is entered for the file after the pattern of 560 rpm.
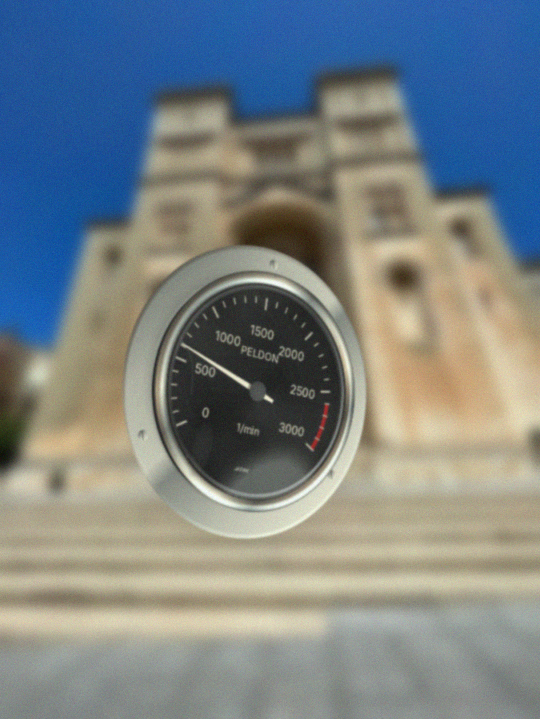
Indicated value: 600 rpm
